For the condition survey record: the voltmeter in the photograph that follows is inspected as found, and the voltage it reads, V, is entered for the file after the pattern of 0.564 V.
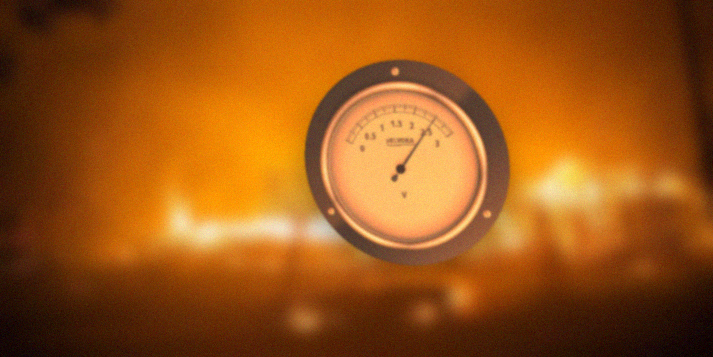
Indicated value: 2.5 V
